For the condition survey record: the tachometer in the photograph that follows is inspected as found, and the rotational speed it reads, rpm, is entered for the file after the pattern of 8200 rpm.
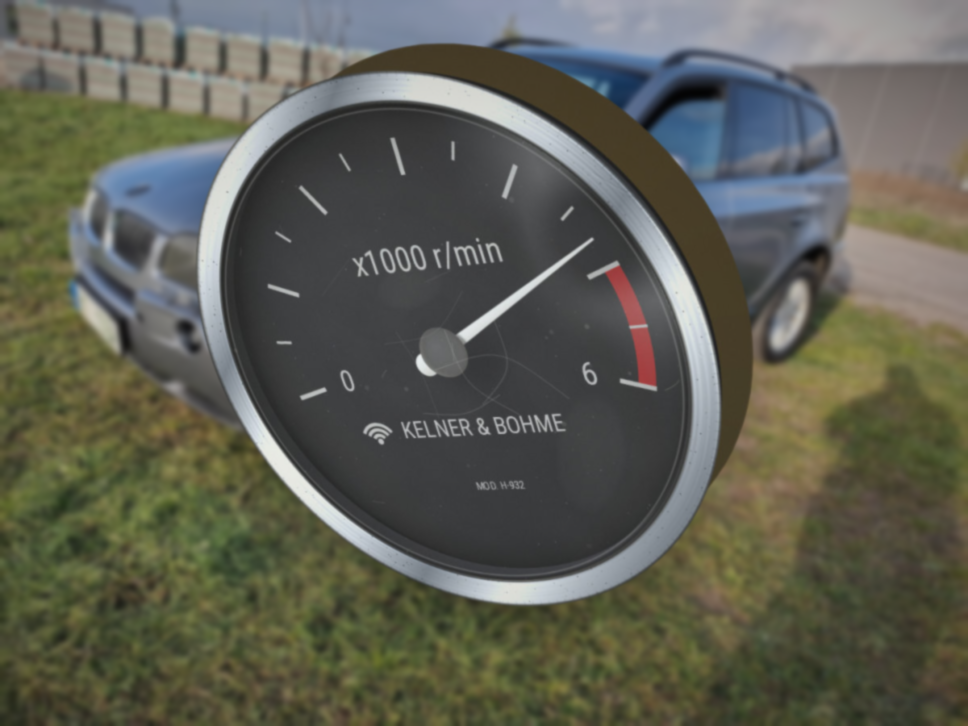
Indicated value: 4750 rpm
